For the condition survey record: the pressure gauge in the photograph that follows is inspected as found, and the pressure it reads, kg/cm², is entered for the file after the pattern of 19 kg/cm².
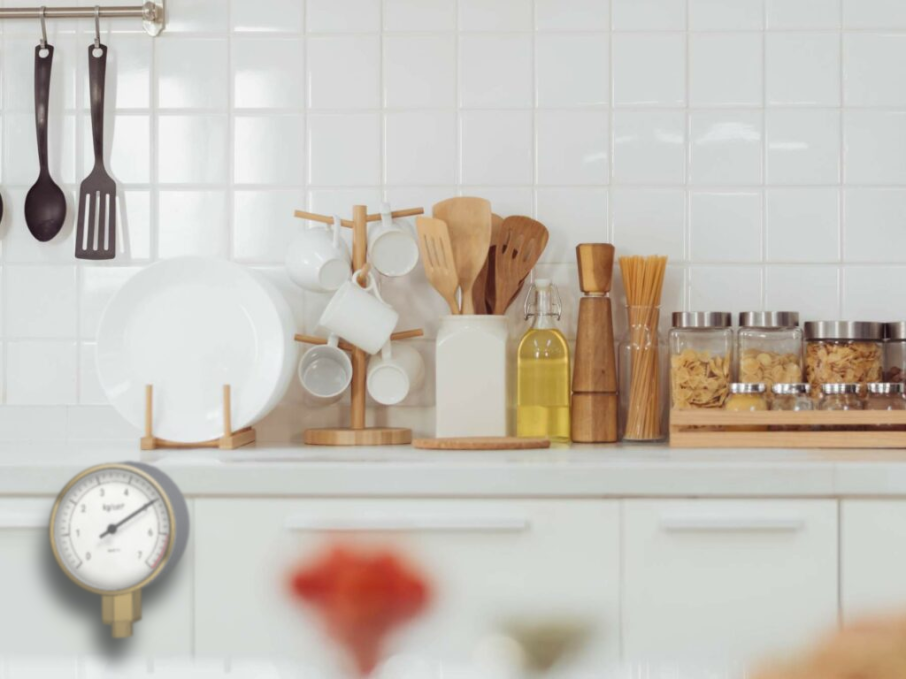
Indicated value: 5 kg/cm²
